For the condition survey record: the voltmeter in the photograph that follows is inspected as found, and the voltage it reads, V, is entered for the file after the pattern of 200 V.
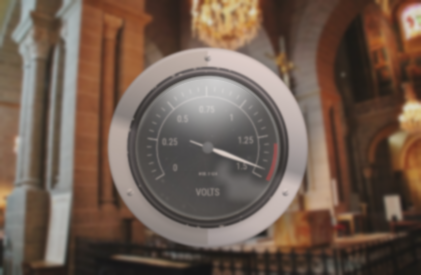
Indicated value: 1.45 V
